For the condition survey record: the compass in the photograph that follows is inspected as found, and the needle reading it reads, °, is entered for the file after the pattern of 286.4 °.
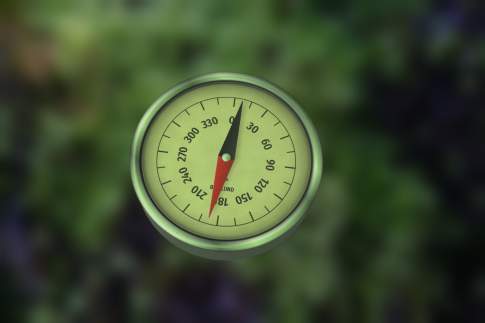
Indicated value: 187.5 °
